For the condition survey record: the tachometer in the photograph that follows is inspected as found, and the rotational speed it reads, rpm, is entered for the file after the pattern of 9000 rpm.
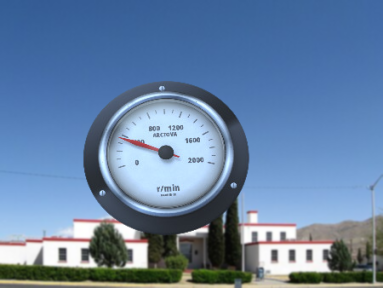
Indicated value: 350 rpm
